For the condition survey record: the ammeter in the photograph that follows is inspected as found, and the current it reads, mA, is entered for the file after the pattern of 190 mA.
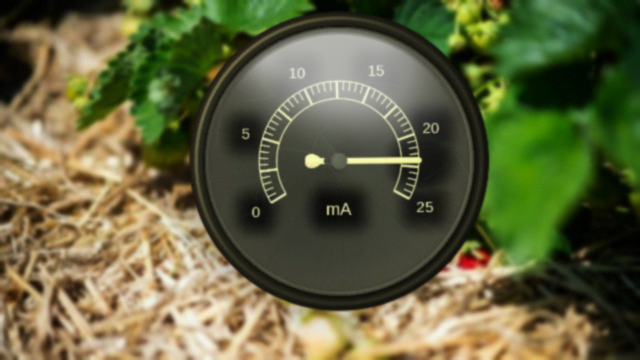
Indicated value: 22 mA
